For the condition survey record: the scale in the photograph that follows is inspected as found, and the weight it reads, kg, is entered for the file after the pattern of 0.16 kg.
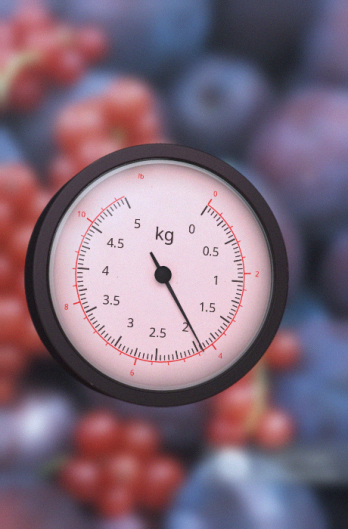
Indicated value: 1.95 kg
